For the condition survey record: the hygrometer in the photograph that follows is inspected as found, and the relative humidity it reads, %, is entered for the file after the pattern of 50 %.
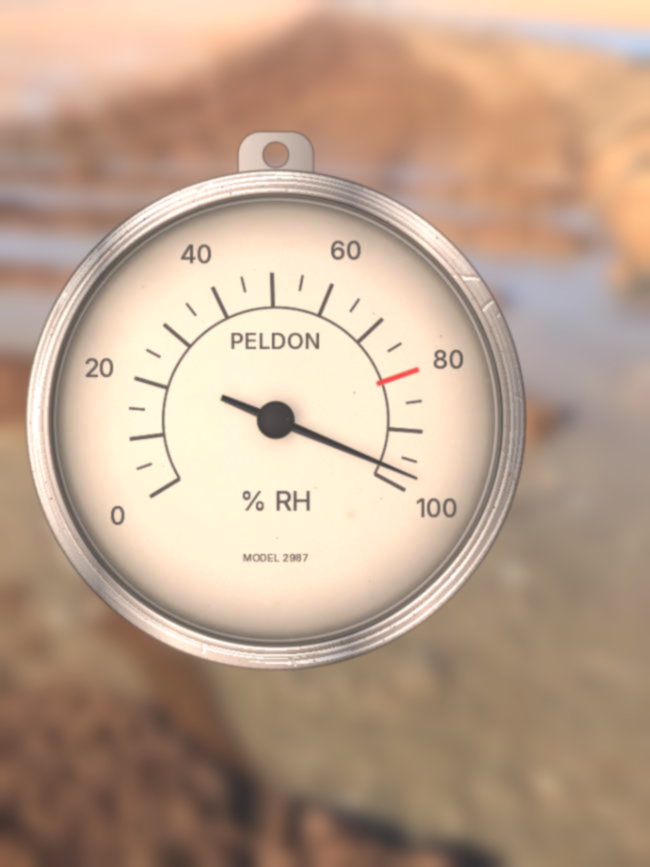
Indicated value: 97.5 %
